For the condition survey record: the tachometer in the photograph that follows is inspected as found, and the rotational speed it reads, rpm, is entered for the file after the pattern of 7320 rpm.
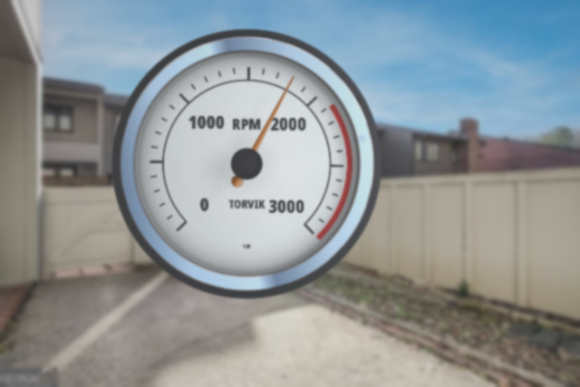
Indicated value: 1800 rpm
